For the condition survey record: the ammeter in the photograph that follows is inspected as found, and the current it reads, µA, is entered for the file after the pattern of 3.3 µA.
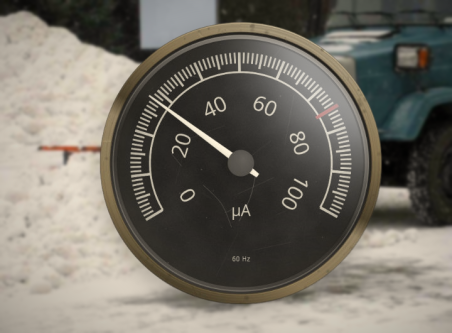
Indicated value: 28 µA
